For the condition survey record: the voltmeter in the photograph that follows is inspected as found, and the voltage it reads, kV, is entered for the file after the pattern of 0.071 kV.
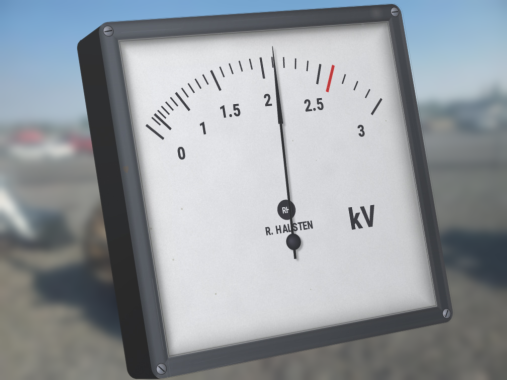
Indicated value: 2.1 kV
